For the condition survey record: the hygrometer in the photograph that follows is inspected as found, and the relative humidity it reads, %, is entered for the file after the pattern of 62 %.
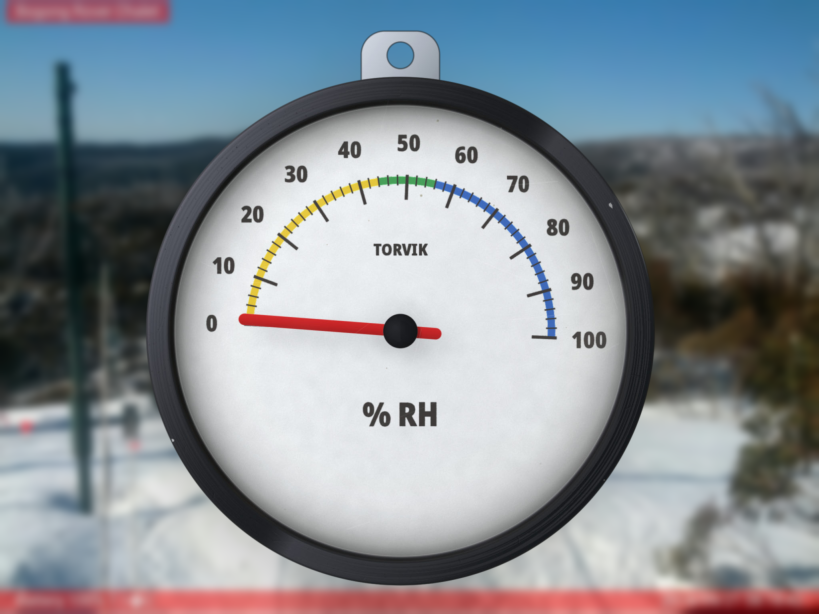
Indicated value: 1 %
